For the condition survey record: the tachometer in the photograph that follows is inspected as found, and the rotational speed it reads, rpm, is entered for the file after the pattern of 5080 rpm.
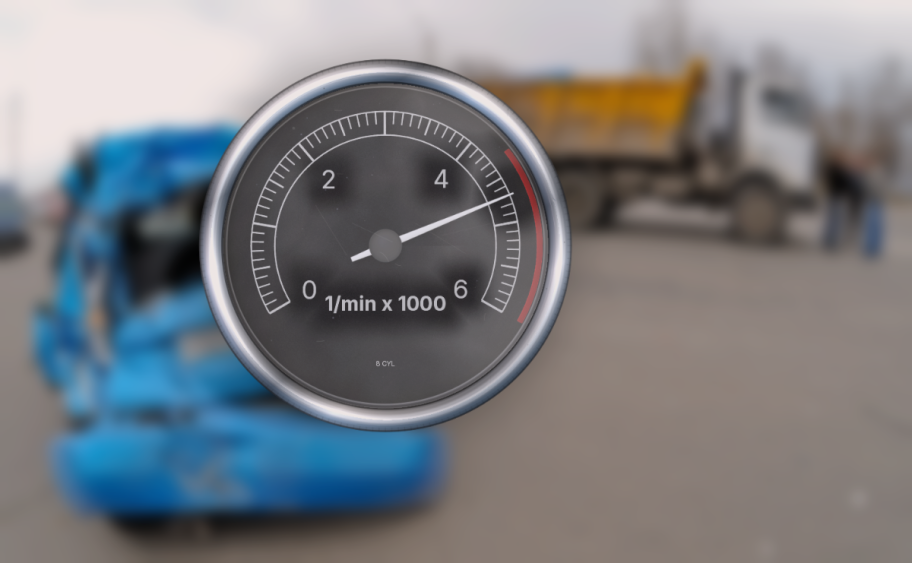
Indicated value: 4700 rpm
